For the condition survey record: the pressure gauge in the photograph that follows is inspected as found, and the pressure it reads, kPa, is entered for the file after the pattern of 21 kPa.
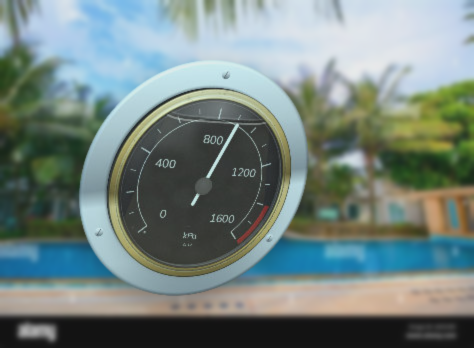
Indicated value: 900 kPa
